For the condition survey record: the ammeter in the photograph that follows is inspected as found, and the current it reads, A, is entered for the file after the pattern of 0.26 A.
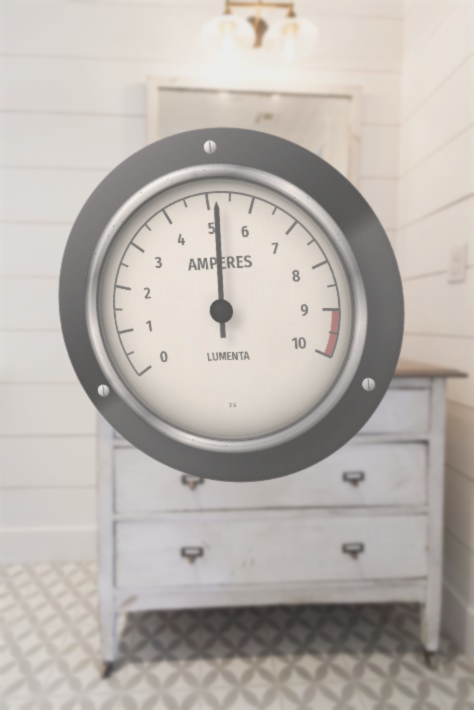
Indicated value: 5.25 A
